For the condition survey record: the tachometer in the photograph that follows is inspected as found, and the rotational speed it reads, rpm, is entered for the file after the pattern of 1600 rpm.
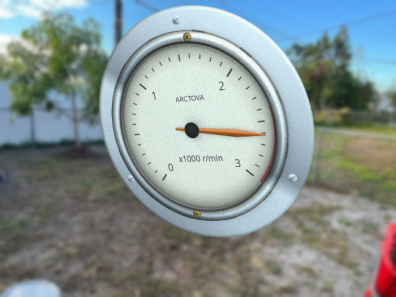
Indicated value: 2600 rpm
